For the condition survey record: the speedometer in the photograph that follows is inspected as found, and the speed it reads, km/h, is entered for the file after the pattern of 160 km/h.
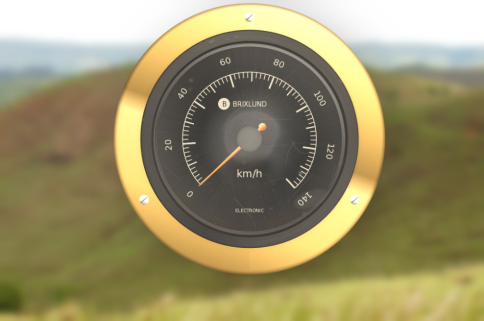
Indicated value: 0 km/h
